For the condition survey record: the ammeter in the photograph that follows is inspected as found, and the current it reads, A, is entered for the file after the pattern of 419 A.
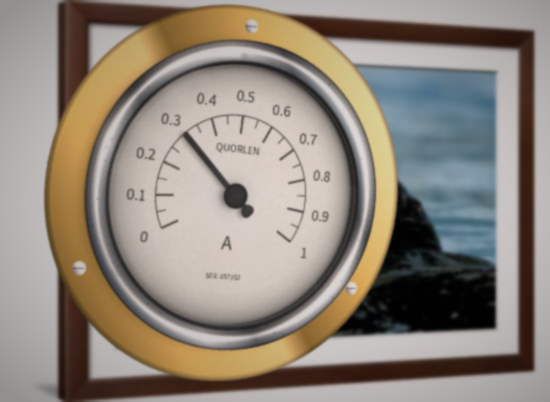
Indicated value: 0.3 A
